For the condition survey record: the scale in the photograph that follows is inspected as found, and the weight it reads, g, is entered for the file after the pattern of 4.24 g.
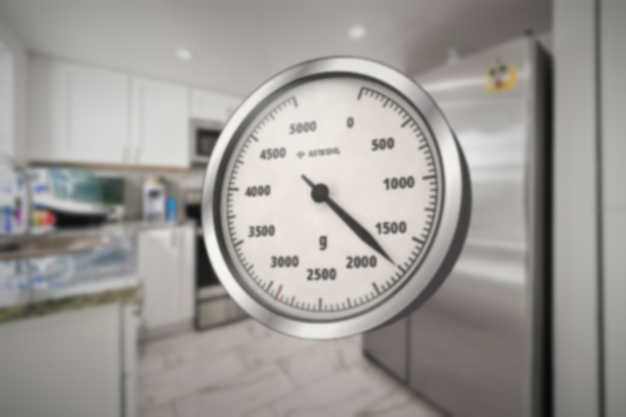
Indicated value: 1750 g
